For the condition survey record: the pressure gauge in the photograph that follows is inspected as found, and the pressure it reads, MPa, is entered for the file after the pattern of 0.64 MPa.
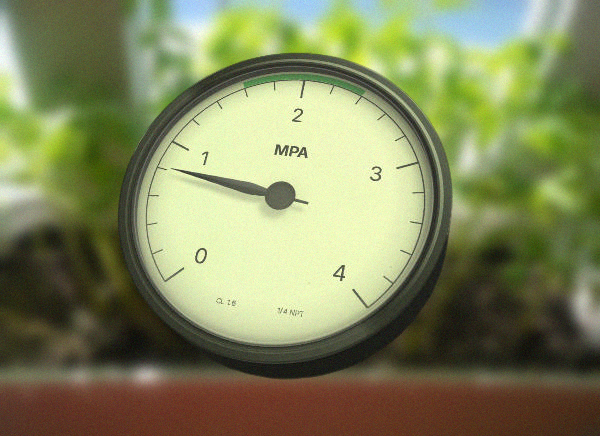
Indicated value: 0.8 MPa
